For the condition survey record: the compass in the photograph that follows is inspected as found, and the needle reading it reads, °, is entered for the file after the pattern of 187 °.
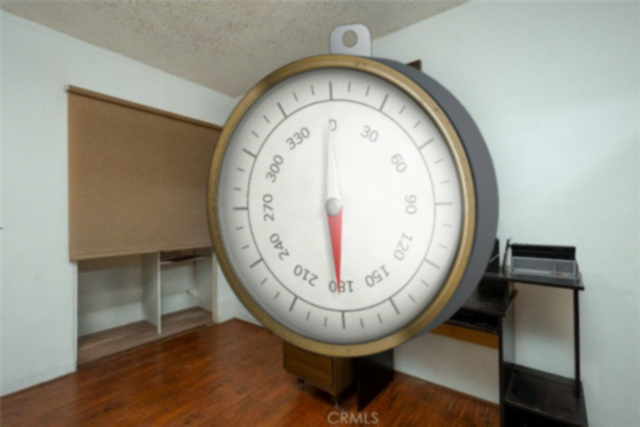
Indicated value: 180 °
